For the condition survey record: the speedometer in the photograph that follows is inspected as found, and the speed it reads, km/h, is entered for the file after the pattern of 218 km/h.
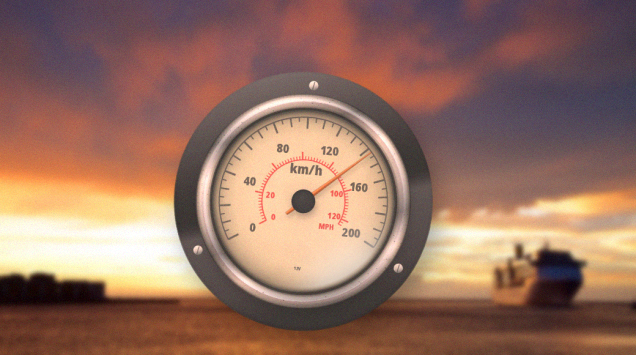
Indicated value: 142.5 km/h
